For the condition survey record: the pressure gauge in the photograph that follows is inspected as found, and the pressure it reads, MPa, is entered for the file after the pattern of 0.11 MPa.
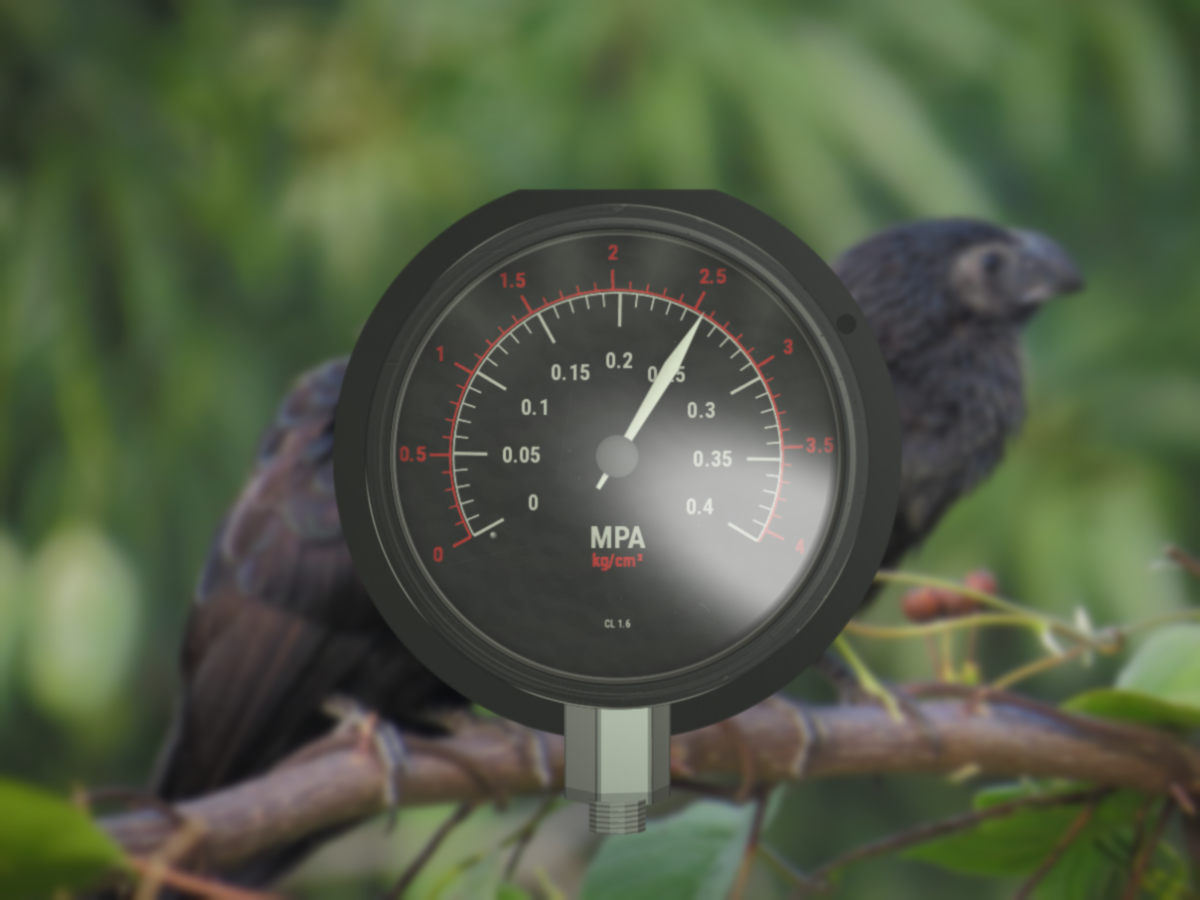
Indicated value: 0.25 MPa
